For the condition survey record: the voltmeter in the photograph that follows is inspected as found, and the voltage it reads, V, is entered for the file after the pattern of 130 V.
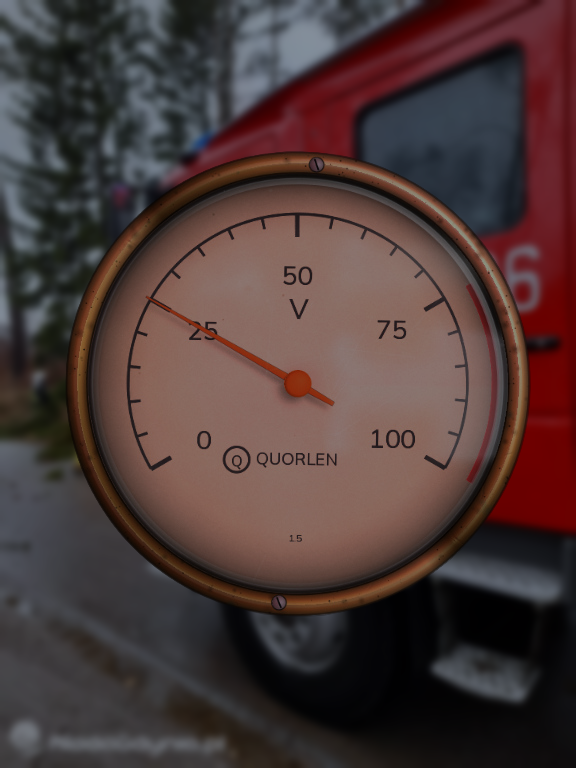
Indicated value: 25 V
